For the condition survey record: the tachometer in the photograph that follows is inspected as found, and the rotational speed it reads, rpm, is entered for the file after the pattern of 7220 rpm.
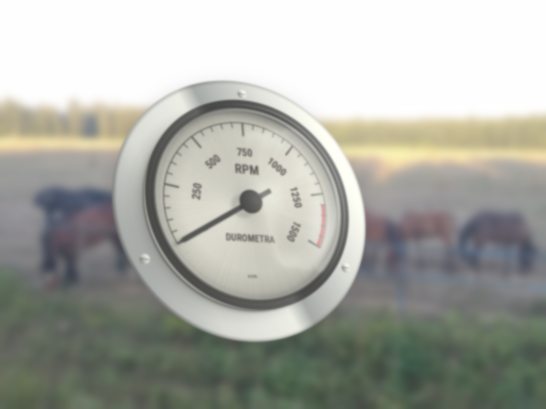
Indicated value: 0 rpm
